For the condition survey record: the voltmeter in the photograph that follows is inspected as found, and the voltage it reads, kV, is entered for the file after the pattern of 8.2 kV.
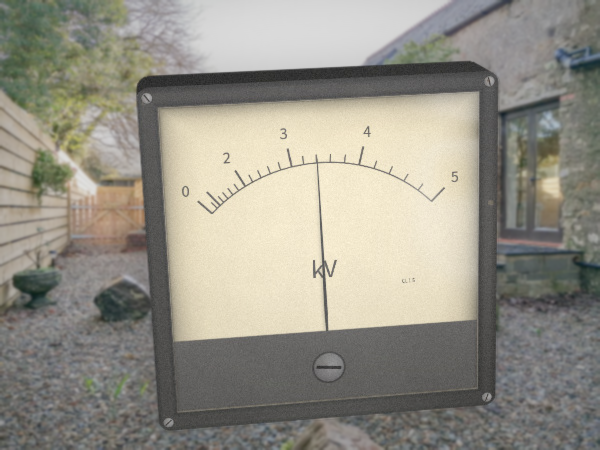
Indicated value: 3.4 kV
